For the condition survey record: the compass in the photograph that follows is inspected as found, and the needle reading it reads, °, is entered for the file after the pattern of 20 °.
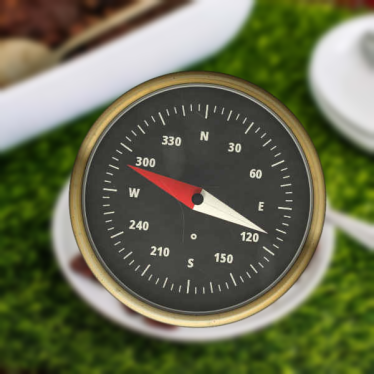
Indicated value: 290 °
